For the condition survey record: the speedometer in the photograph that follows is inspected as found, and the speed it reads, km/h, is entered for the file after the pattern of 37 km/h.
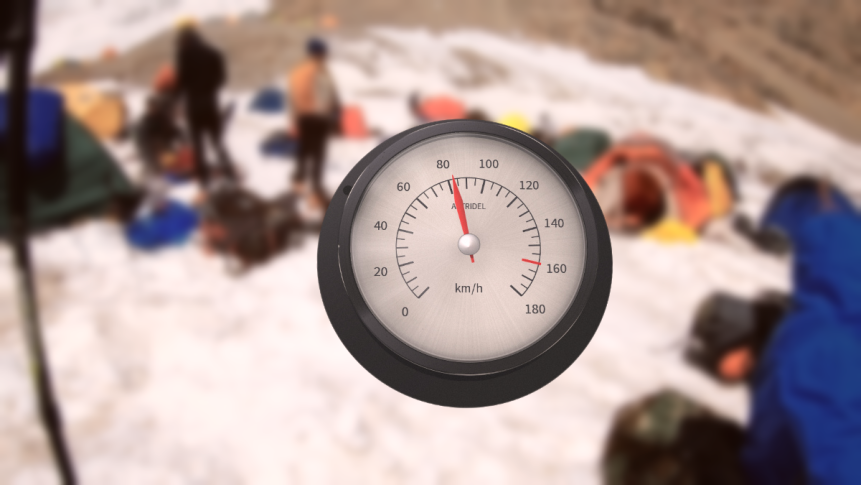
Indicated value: 82.5 km/h
